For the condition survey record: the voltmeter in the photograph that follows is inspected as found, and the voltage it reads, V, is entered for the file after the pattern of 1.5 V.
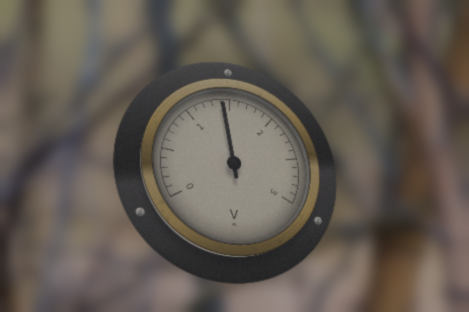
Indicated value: 1.4 V
